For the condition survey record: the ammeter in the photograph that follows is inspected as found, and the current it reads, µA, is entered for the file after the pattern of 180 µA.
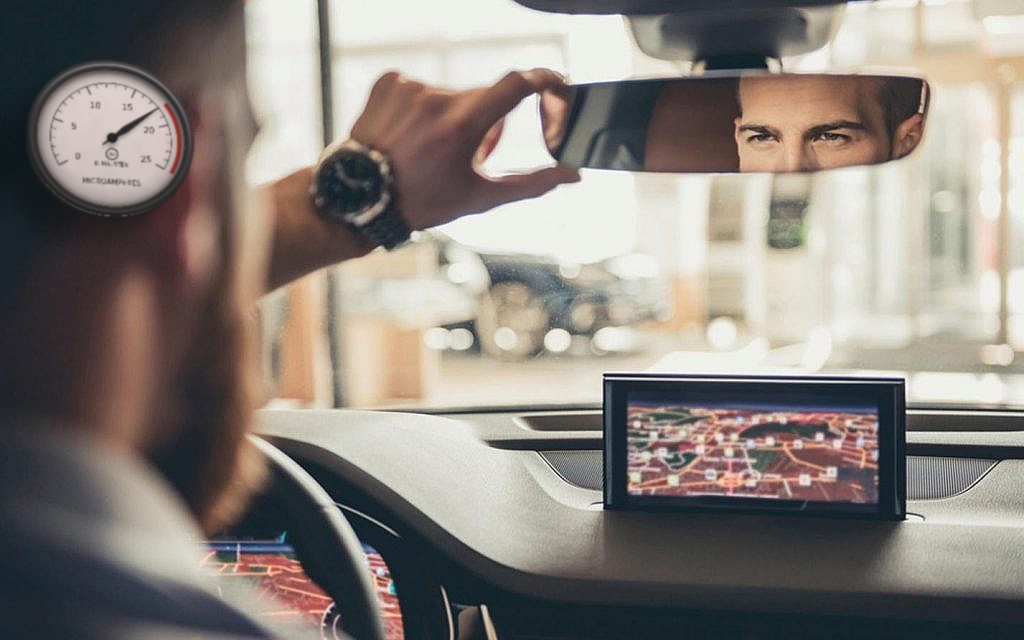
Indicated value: 18 µA
